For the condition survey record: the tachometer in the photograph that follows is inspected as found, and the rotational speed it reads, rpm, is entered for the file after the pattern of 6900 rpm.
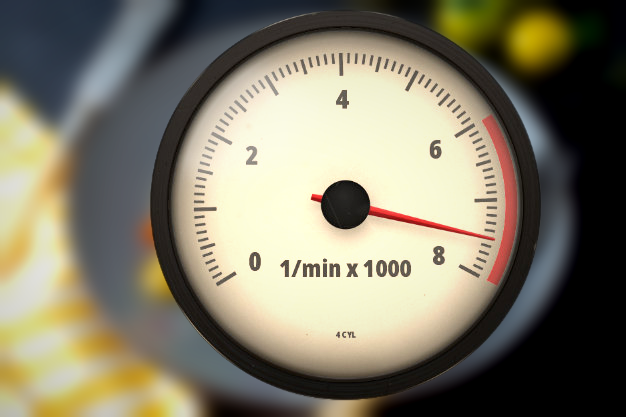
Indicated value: 7500 rpm
